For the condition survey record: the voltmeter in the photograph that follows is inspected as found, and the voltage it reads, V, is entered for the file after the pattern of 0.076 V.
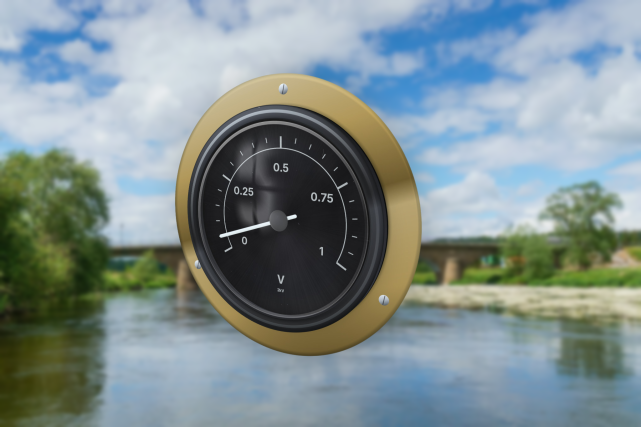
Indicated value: 0.05 V
